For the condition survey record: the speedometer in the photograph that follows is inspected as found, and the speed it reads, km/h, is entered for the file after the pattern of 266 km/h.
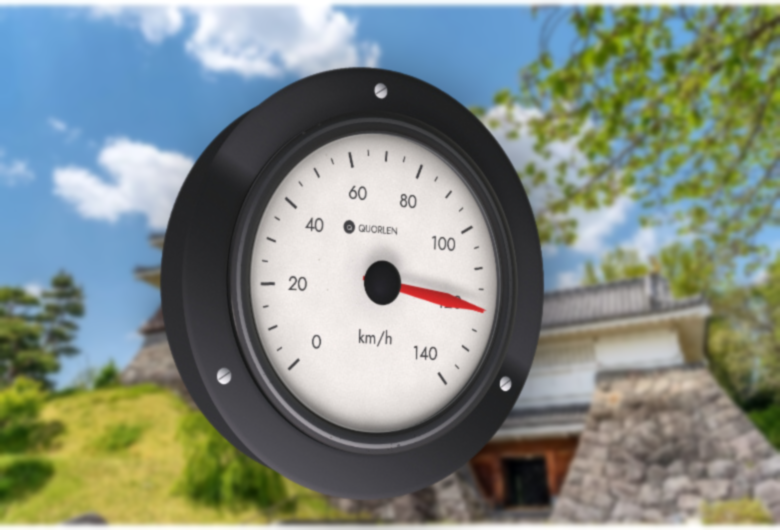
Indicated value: 120 km/h
